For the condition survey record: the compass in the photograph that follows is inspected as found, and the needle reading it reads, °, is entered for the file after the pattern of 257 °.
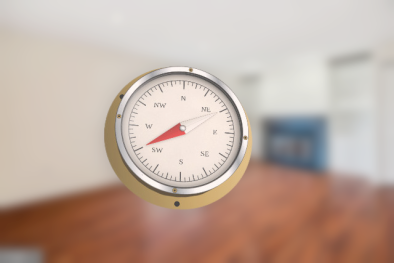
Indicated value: 240 °
